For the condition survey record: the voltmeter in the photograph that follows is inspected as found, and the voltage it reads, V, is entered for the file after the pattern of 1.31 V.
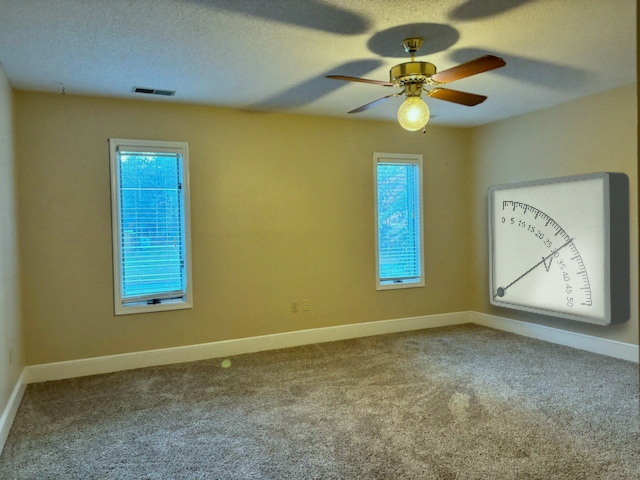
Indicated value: 30 V
